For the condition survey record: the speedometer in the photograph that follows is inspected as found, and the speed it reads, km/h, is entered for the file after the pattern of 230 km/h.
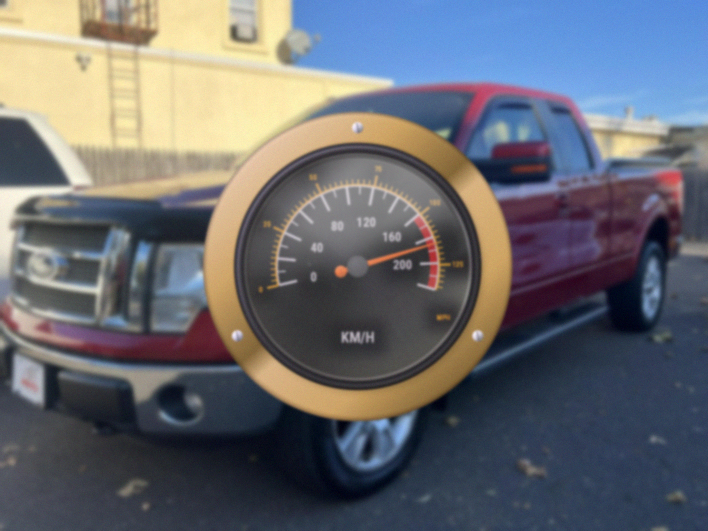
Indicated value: 185 km/h
